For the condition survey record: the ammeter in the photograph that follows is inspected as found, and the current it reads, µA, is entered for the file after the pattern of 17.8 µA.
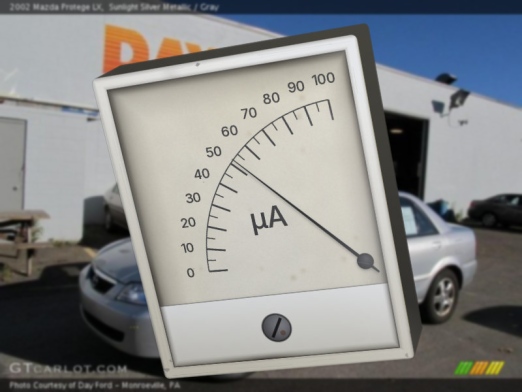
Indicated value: 52.5 µA
